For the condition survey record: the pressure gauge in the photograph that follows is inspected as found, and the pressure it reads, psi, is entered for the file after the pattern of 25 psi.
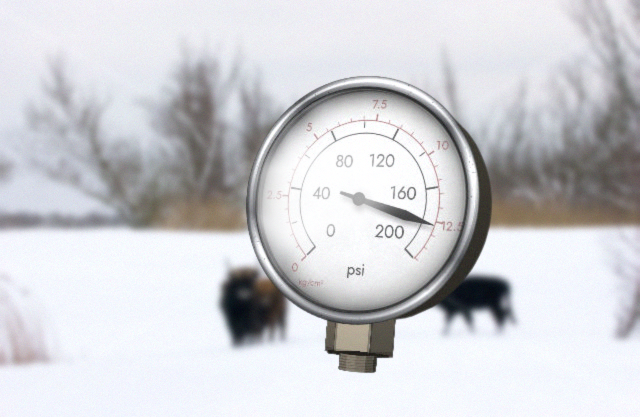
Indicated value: 180 psi
